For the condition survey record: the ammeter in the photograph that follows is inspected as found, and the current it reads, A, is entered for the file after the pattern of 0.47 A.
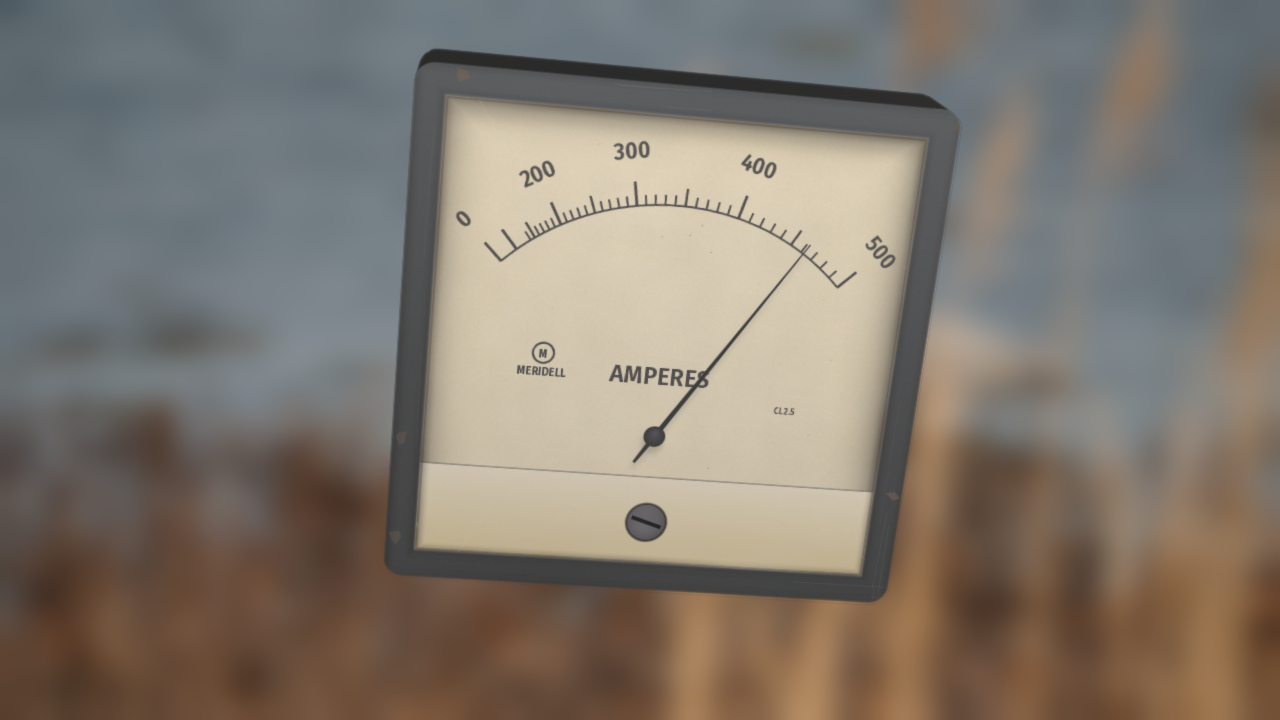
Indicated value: 460 A
